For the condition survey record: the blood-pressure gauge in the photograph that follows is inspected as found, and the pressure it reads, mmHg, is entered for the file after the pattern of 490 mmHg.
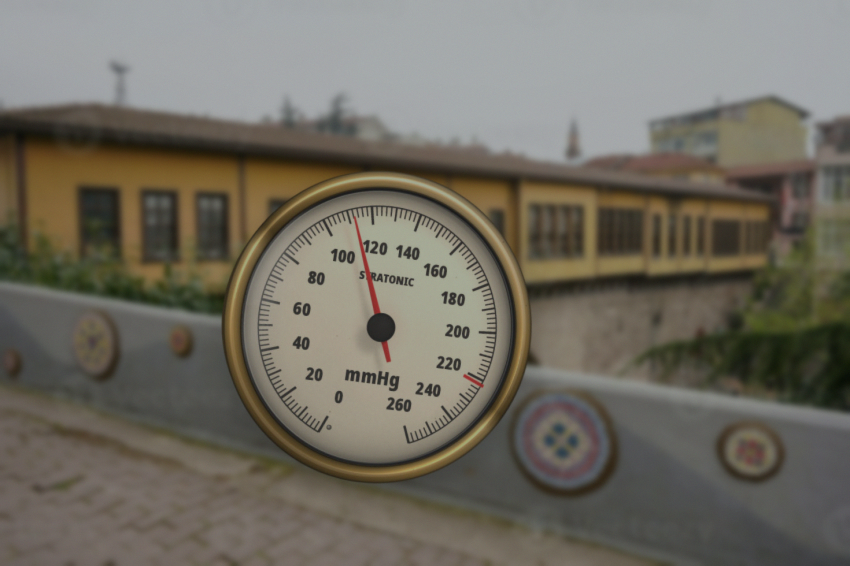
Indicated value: 112 mmHg
